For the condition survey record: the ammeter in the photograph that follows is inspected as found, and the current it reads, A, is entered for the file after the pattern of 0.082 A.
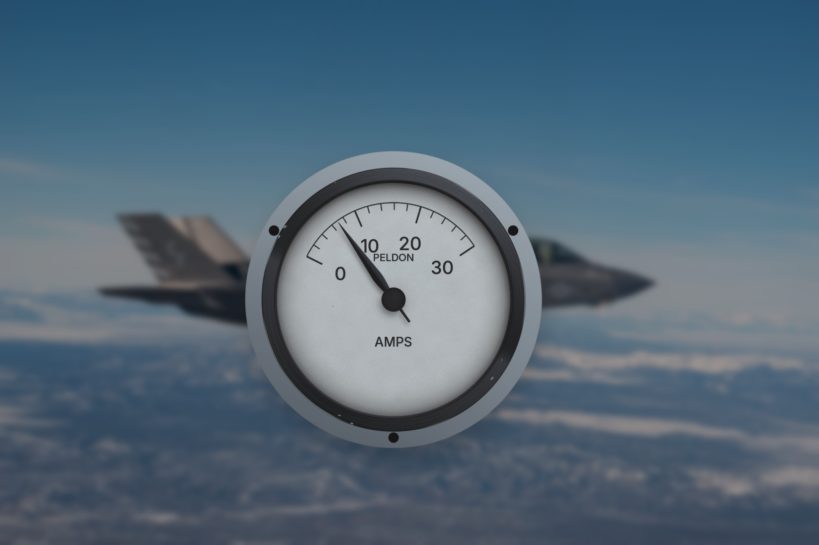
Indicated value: 7 A
